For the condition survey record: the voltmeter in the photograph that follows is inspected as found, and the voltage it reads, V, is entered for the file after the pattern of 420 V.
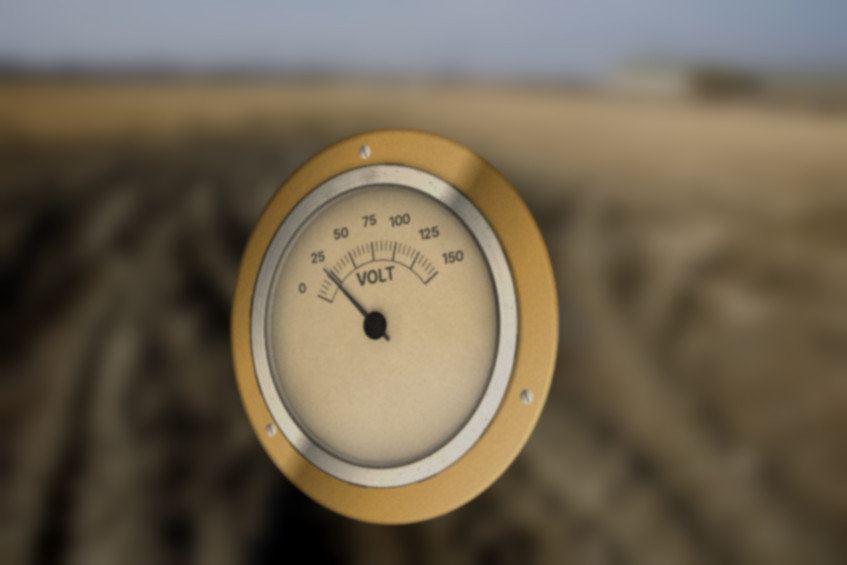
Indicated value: 25 V
